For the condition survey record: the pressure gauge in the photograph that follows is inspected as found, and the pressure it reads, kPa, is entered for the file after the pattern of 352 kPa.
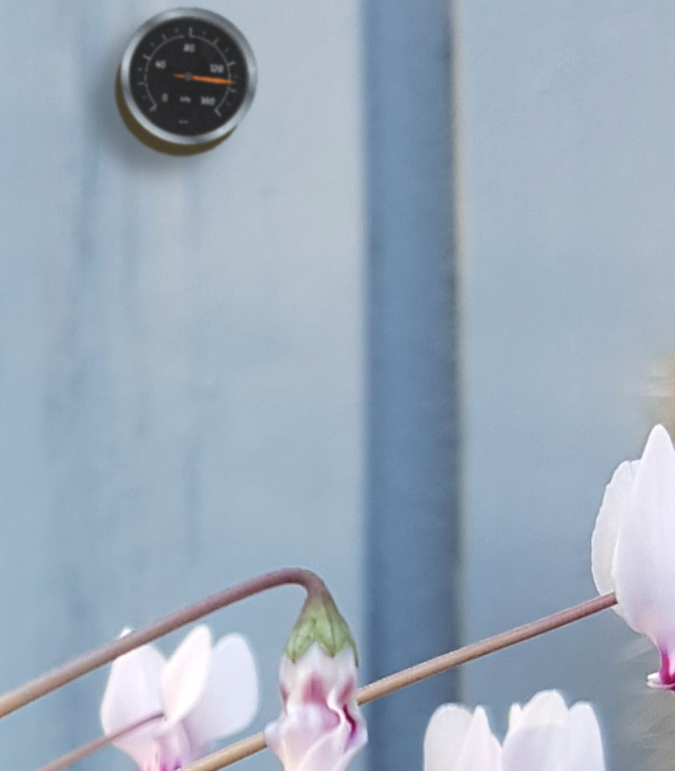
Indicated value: 135 kPa
